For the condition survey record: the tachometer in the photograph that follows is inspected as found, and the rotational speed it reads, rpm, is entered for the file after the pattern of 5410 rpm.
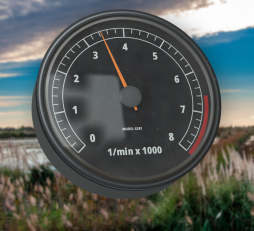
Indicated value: 3400 rpm
